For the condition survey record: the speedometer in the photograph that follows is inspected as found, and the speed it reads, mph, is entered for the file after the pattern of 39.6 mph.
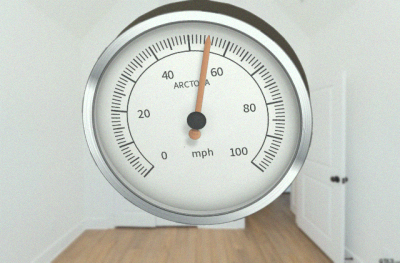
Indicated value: 55 mph
